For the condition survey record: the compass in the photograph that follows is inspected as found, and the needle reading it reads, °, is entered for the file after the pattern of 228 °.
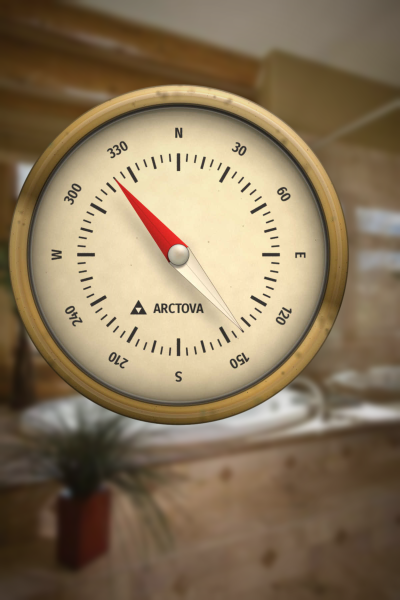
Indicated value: 320 °
